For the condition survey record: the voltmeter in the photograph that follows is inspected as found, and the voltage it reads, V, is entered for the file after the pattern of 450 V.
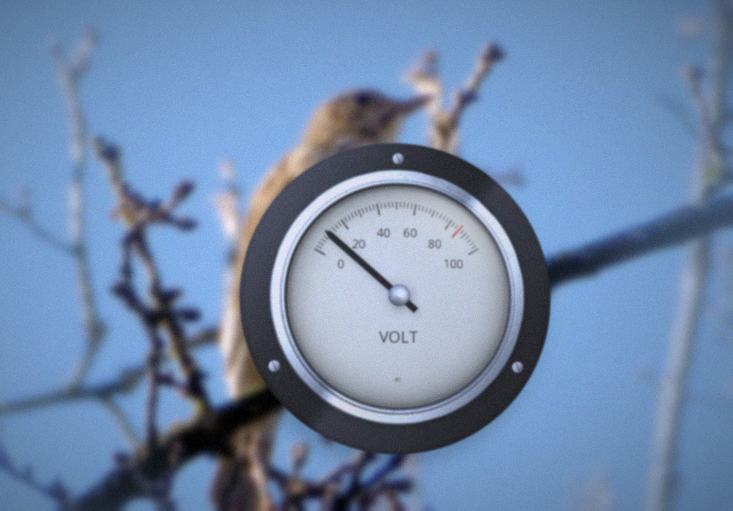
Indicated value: 10 V
